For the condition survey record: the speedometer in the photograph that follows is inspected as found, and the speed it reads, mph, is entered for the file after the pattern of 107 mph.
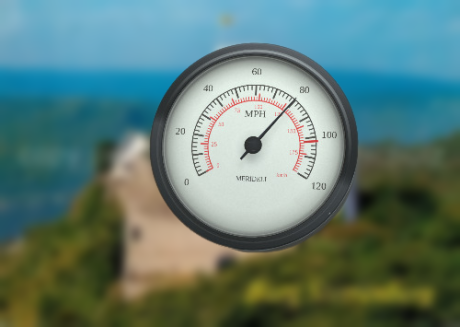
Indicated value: 80 mph
